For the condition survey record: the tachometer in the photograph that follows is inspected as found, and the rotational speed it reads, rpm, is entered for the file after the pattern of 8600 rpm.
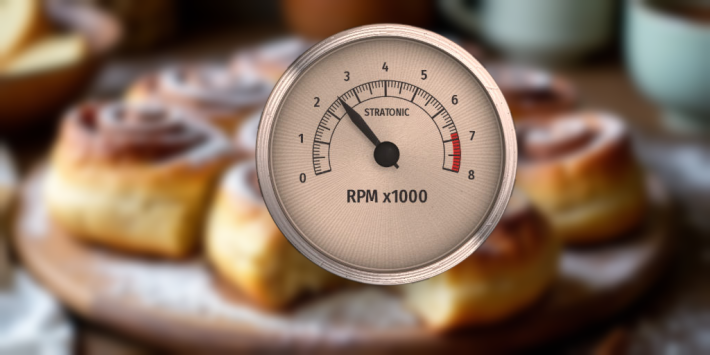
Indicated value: 2500 rpm
